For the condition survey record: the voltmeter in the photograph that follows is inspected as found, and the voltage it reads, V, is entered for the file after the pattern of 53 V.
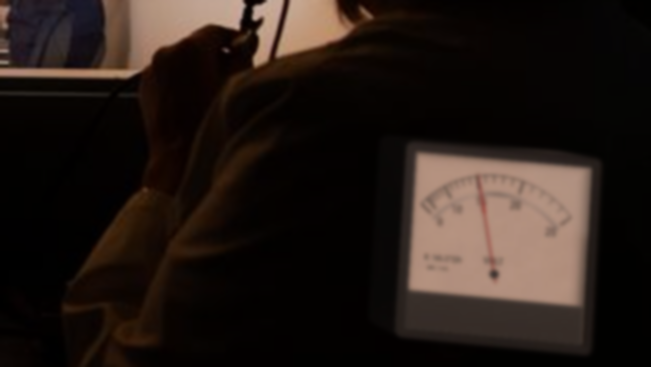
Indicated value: 15 V
